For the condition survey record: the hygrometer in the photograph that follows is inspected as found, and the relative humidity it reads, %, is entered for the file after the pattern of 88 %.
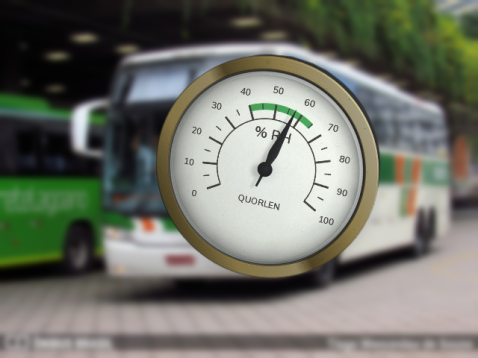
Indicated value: 57.5 %
